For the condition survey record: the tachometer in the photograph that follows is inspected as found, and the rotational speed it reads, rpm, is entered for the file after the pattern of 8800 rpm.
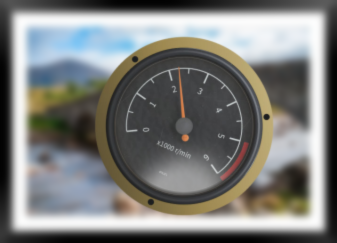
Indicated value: 2250 rpm
